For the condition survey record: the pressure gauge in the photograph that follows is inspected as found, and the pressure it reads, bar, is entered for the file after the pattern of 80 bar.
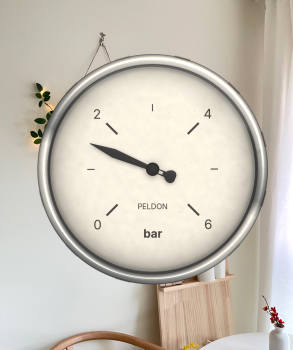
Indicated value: 1.5 bar
